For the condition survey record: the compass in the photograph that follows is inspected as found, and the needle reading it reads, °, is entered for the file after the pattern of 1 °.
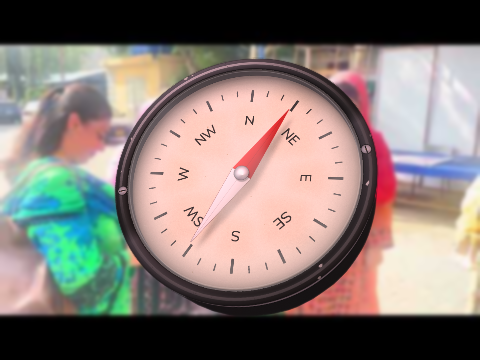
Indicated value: 30 °
